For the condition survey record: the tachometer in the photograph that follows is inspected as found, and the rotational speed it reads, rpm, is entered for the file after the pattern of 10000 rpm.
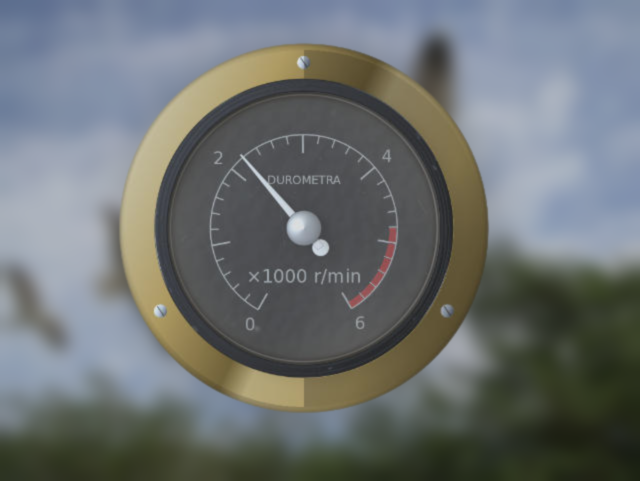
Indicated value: 2200 rpm
